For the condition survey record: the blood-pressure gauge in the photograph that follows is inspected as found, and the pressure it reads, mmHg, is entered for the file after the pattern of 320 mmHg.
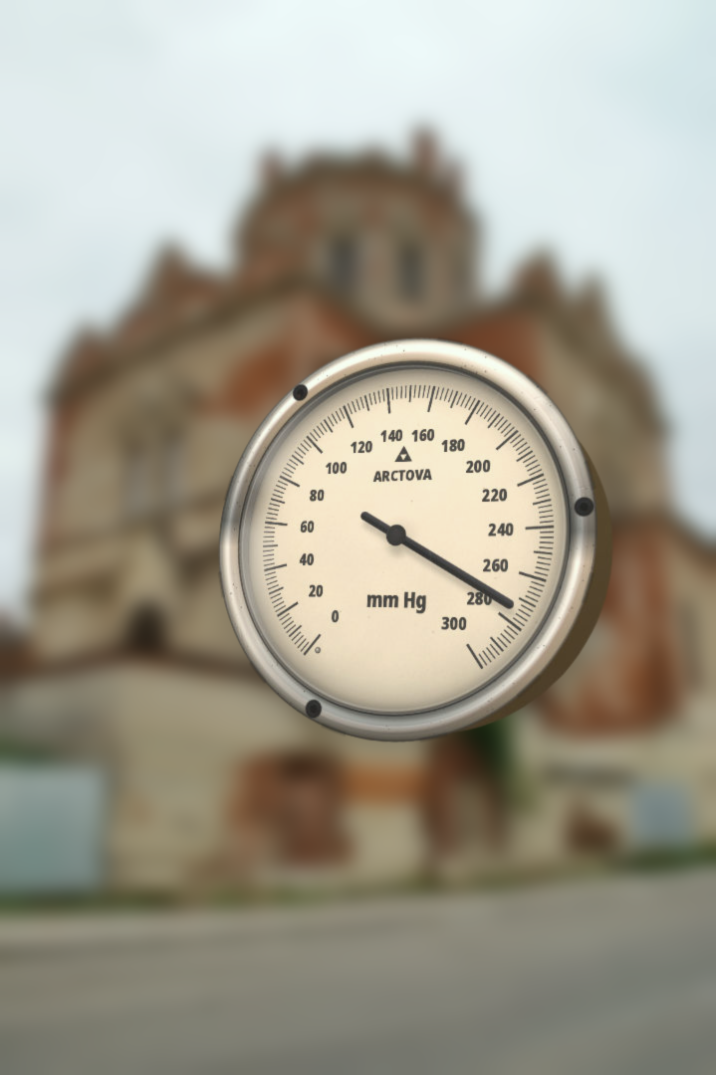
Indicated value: 274 mmHg
